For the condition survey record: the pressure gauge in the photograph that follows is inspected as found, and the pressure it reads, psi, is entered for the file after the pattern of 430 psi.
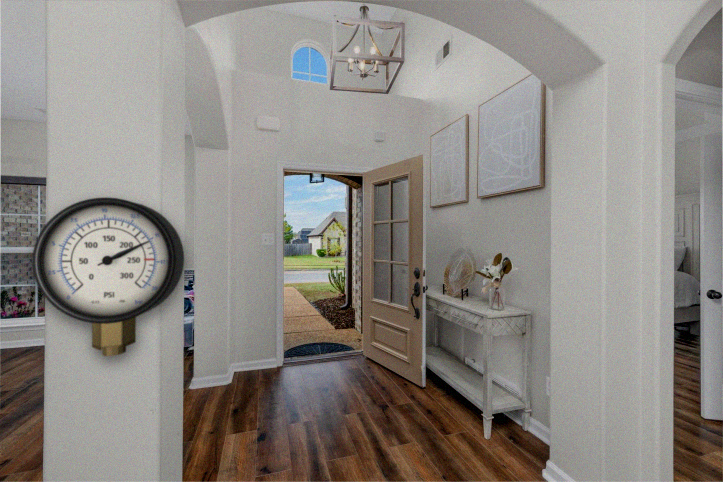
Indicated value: 220 psi
